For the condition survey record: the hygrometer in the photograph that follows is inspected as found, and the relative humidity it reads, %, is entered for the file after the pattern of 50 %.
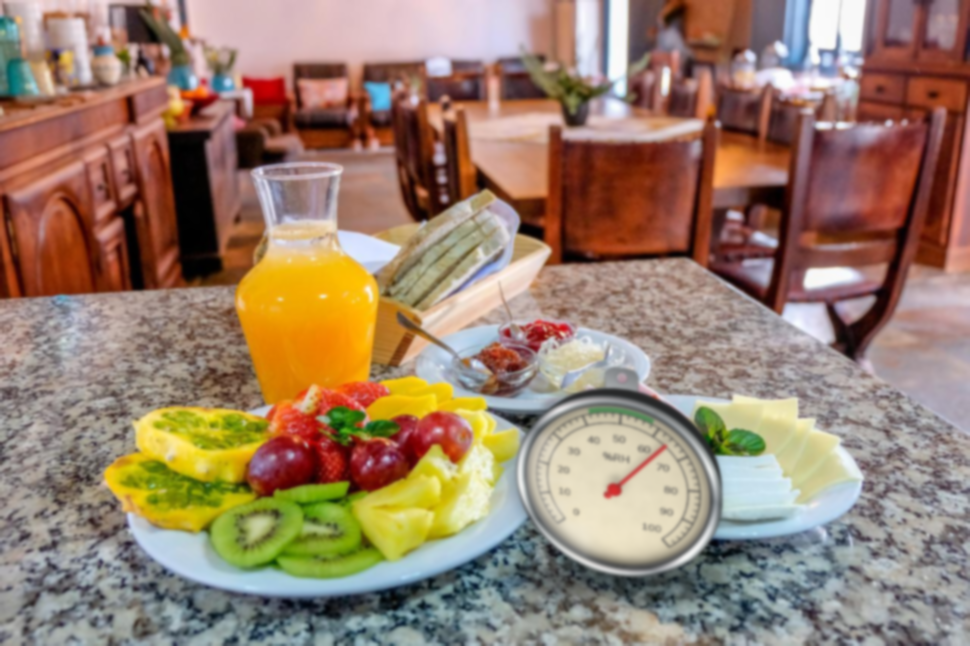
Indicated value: 64 %
